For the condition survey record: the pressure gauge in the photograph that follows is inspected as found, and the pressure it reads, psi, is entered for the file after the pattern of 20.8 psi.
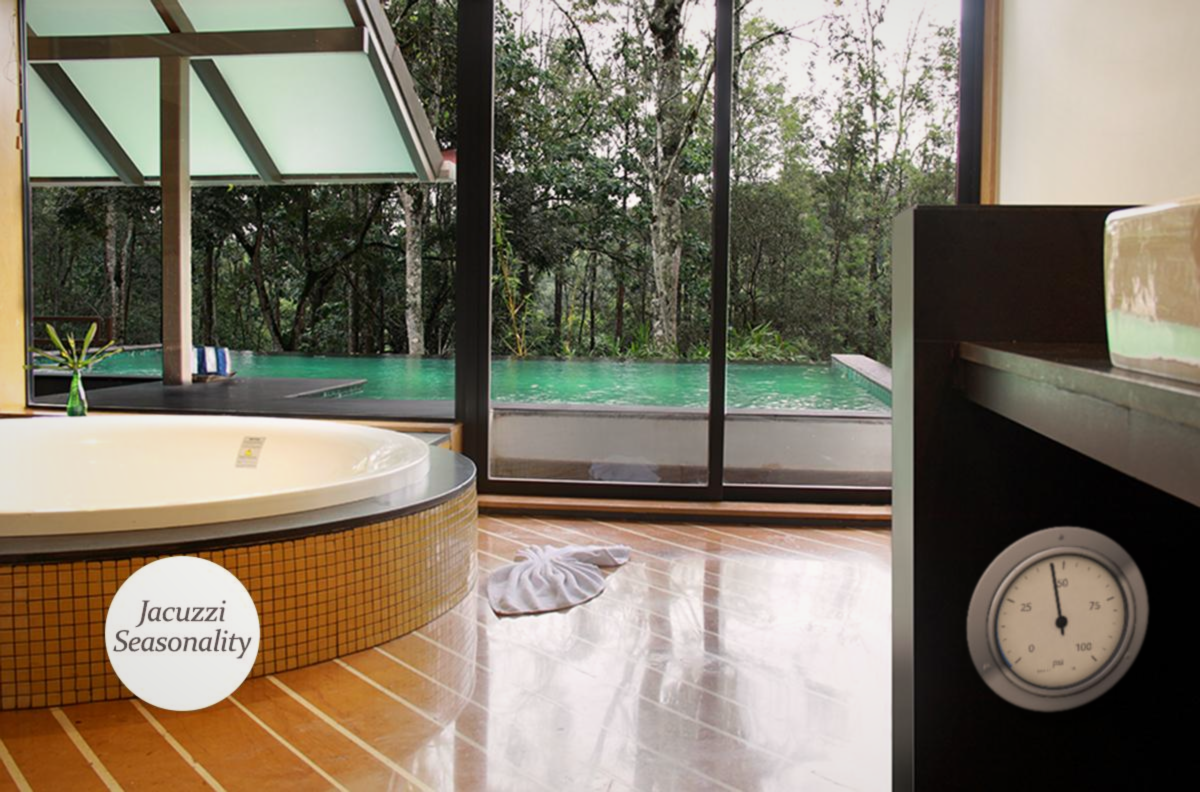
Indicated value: 45 psi
